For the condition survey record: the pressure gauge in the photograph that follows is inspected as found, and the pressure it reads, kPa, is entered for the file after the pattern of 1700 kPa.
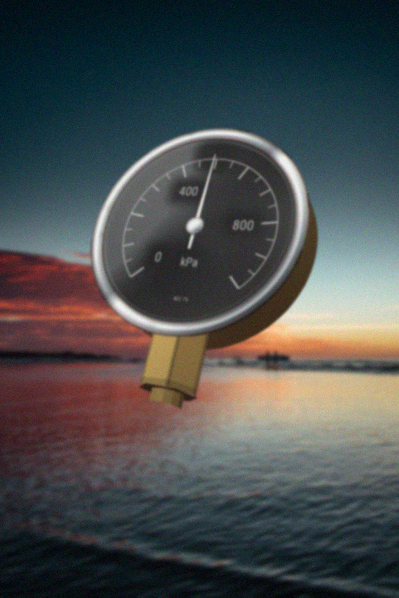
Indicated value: 500 kPa
